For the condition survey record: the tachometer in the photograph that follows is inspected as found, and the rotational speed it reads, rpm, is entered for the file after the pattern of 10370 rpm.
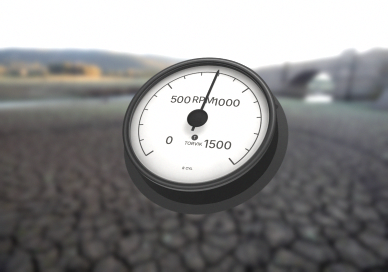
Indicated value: 800 rpm
